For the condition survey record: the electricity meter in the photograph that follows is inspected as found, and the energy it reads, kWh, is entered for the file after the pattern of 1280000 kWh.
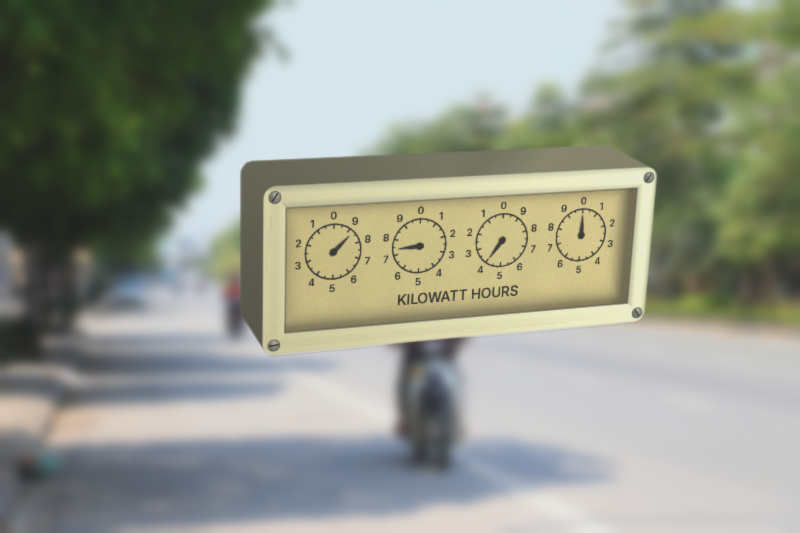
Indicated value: 8740 kWh
